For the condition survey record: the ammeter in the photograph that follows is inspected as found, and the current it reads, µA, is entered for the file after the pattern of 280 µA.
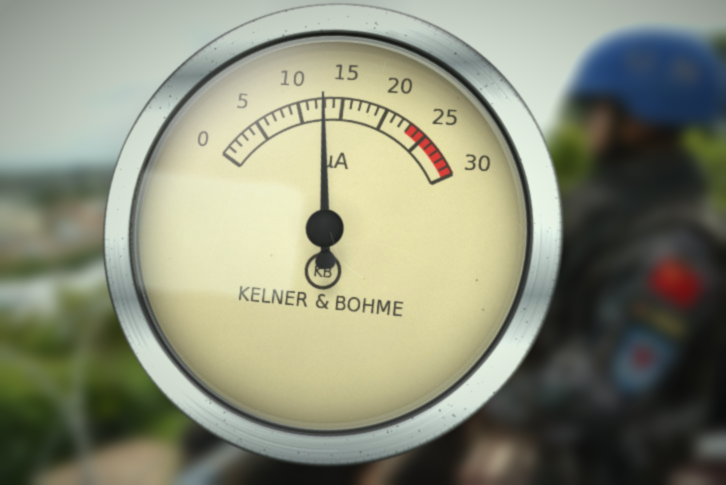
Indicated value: 13 µA
